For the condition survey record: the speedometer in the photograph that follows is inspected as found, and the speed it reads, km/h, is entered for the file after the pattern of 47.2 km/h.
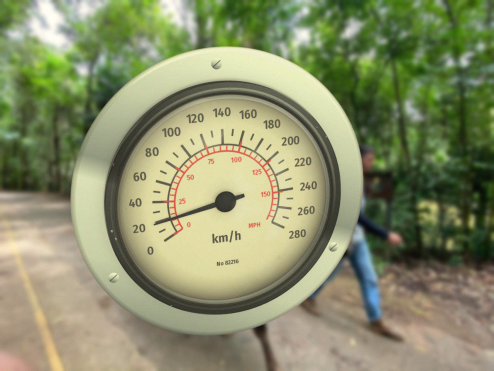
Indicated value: 20 km/h
